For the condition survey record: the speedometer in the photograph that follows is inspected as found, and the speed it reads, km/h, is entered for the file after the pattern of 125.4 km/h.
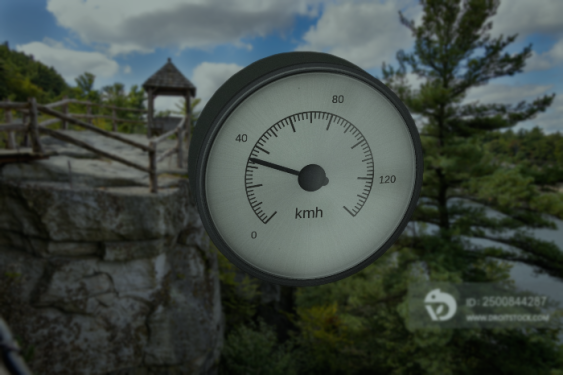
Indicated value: 34 km/h
